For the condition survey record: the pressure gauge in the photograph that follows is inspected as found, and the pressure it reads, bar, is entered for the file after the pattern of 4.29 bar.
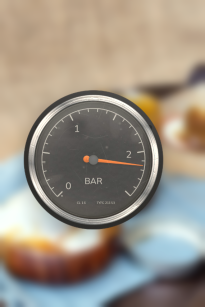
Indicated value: 2.15 bar
